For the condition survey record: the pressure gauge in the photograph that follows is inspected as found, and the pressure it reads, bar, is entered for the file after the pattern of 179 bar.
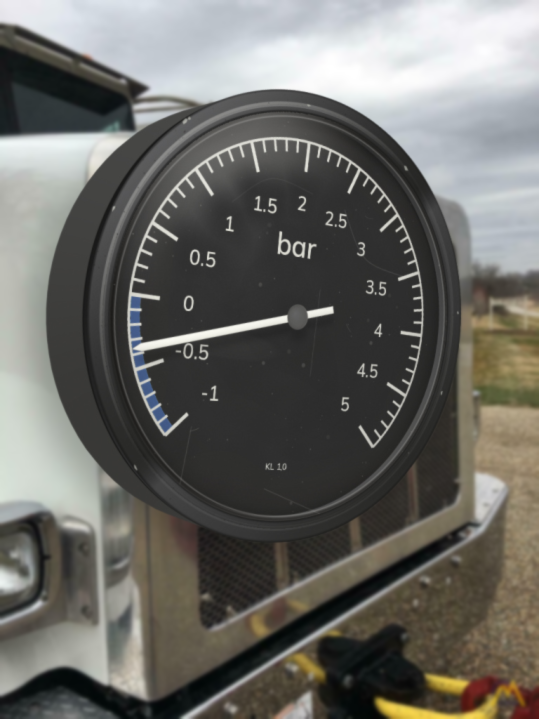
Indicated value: -0.35 bar
